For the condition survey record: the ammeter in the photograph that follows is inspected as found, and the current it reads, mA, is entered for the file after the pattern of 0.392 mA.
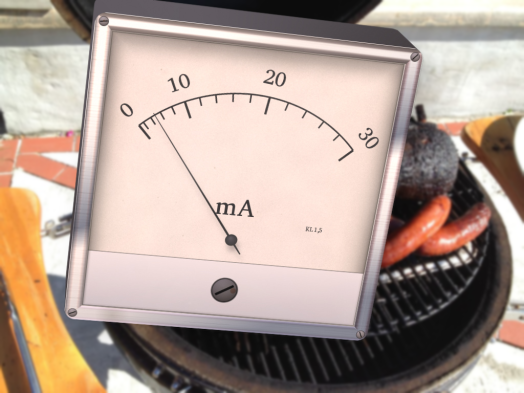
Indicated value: 5 mA
